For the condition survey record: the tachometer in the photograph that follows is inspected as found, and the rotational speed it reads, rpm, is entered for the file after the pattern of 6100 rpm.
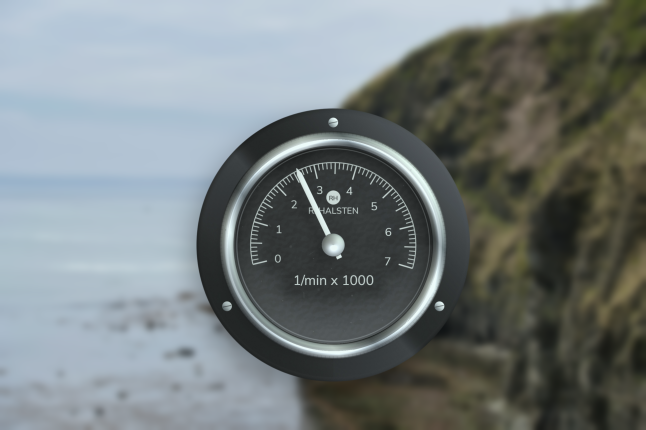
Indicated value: 2600 rpm
